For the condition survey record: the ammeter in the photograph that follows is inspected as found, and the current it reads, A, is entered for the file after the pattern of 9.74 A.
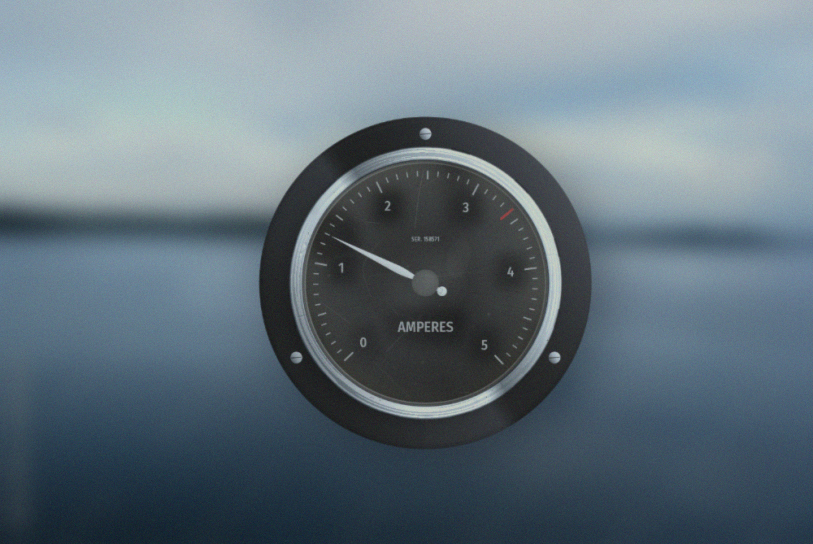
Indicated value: 1.3 A
